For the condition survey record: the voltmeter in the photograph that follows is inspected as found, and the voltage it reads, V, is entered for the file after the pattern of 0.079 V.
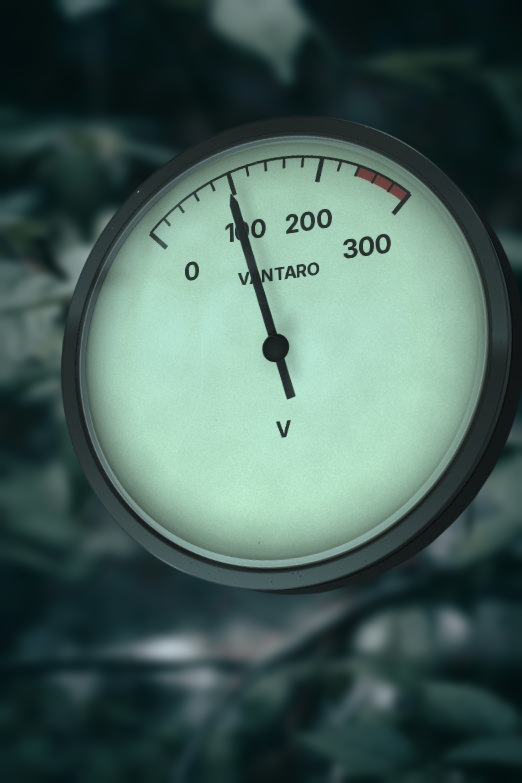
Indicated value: 100 V
